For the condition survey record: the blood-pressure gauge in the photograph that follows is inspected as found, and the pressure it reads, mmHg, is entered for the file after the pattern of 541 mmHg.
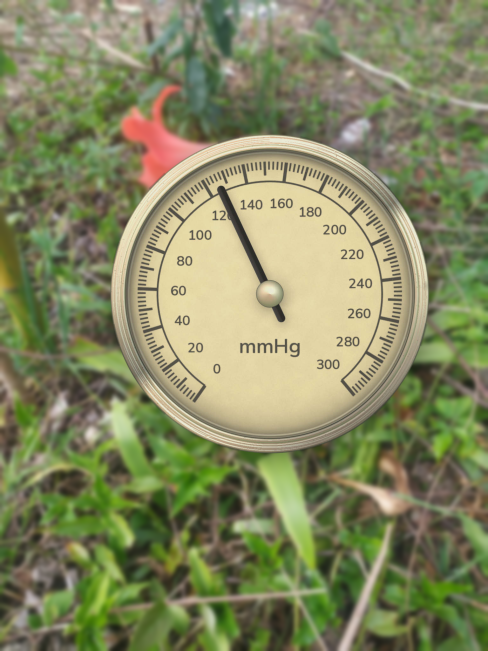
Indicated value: 126 mmHg
